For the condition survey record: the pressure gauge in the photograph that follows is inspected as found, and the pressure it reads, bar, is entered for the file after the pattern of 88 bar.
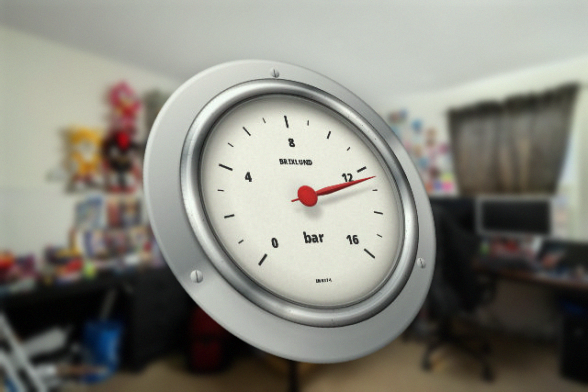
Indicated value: 12.5 bar
